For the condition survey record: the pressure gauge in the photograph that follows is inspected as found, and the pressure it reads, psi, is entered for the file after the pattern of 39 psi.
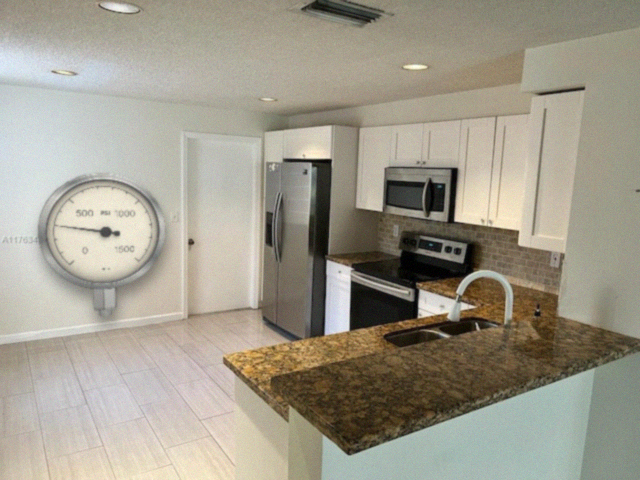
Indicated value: 300 psi
